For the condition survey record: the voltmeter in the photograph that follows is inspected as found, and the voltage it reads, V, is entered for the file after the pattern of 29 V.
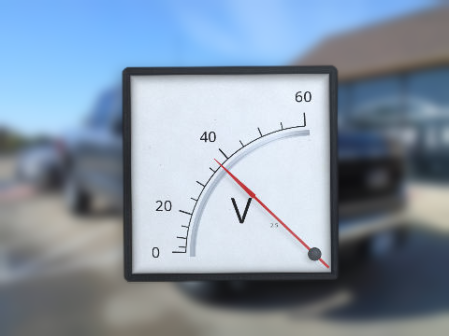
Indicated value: 37.5 V
